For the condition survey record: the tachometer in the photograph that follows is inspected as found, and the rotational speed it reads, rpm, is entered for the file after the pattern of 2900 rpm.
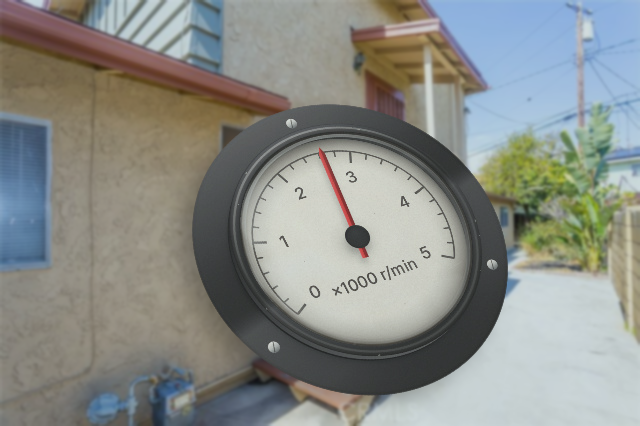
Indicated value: 2600 rpm
